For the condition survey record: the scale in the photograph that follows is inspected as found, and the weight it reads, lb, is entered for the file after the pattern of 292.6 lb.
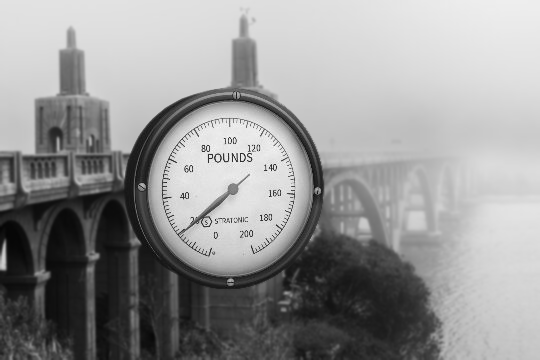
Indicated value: 20 lb
